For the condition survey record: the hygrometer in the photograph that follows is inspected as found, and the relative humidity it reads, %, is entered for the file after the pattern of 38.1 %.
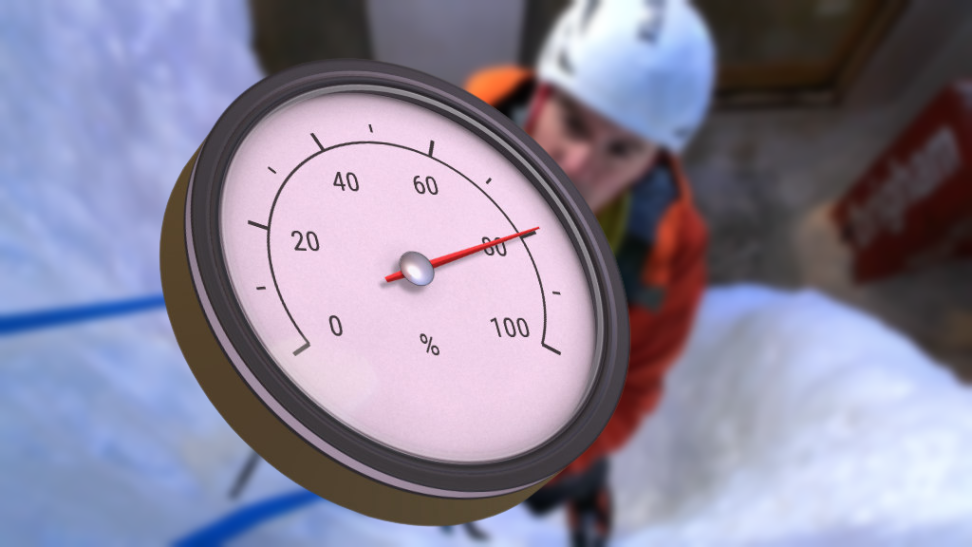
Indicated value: 80 %
